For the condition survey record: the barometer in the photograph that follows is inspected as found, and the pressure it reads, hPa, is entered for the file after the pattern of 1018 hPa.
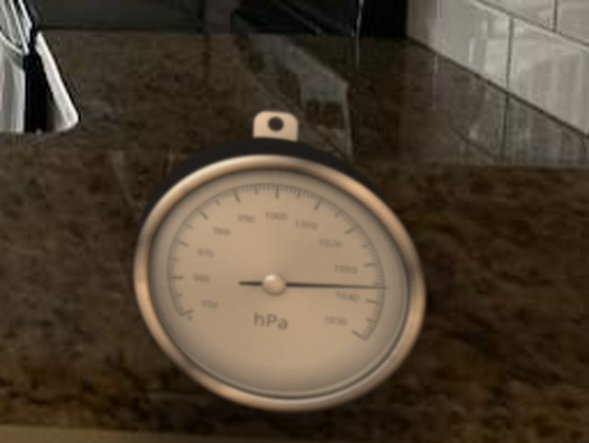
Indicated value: 1035 hPa
